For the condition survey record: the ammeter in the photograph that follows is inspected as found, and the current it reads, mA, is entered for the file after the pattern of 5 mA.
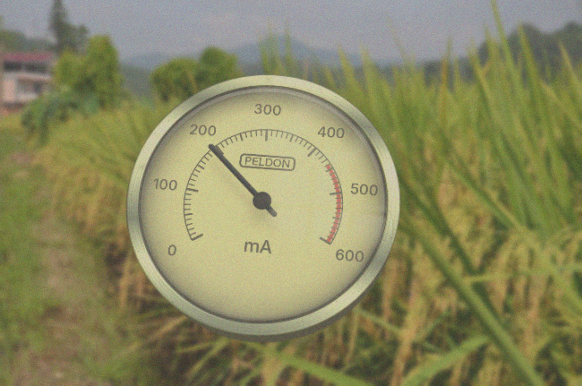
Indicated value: 190 mA
